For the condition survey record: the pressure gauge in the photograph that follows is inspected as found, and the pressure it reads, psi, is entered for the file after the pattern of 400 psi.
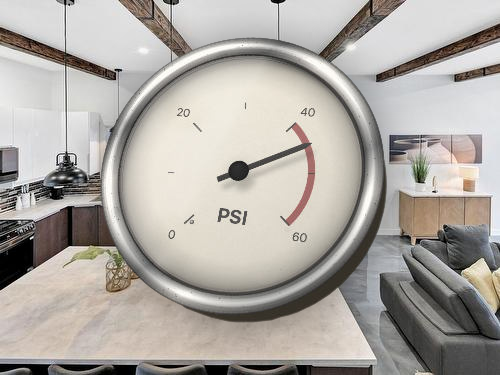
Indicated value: 45 psi
